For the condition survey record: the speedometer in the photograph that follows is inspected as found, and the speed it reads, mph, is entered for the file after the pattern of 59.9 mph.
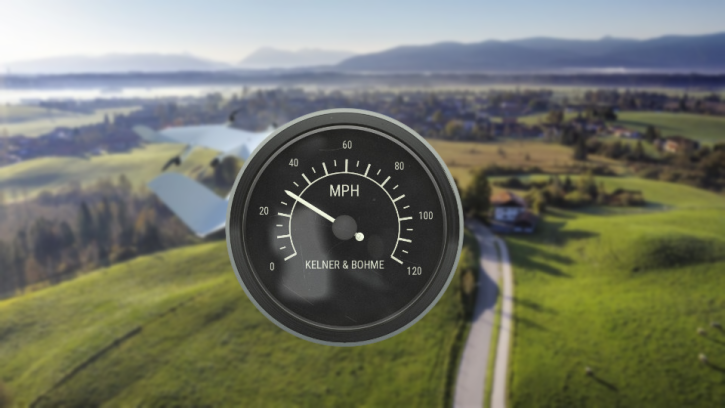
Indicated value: 30 mph
